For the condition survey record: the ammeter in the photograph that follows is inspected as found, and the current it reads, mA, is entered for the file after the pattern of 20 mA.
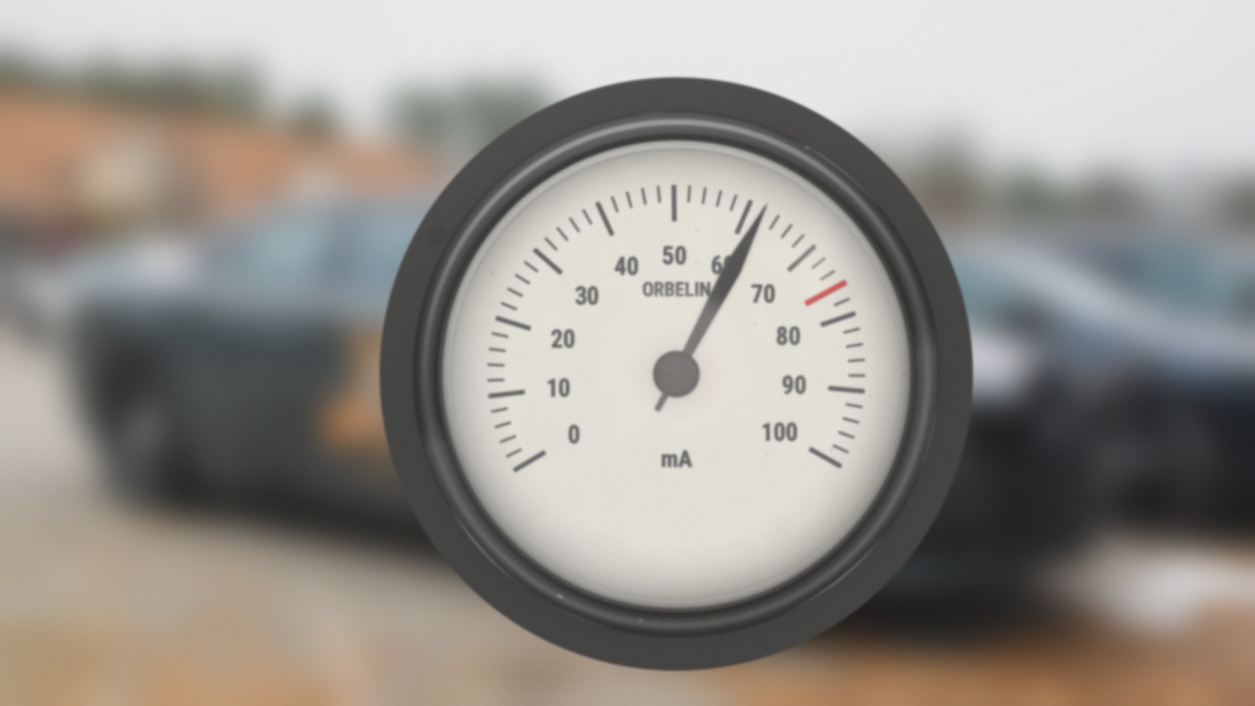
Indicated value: 62 mA
